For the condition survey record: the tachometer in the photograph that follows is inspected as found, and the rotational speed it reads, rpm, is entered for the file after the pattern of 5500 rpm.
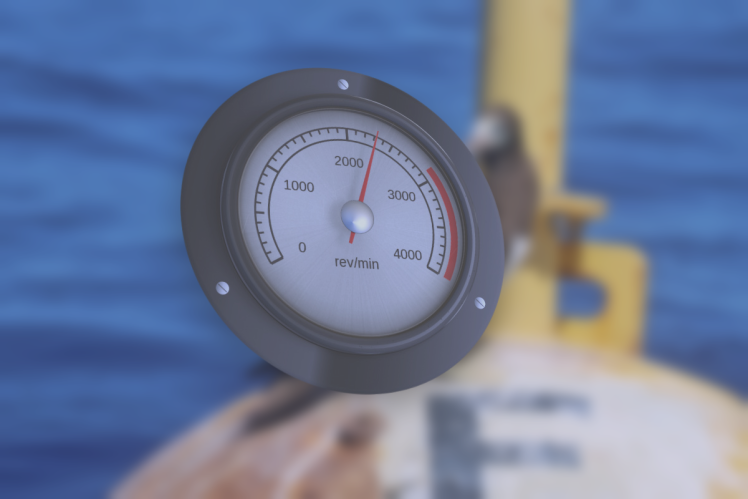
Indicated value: 2300 rpm
